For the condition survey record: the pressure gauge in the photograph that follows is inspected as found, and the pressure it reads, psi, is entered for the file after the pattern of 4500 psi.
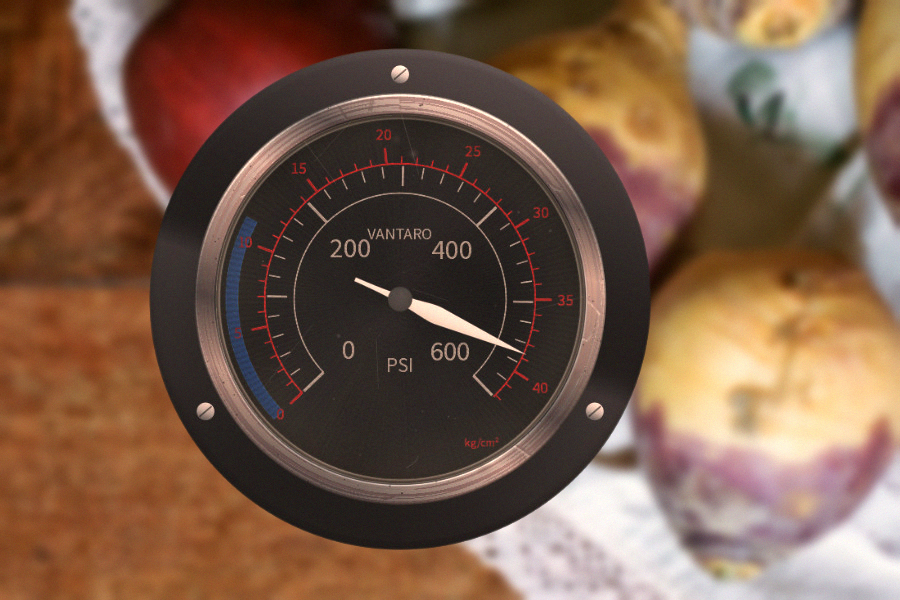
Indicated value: 550 psi
